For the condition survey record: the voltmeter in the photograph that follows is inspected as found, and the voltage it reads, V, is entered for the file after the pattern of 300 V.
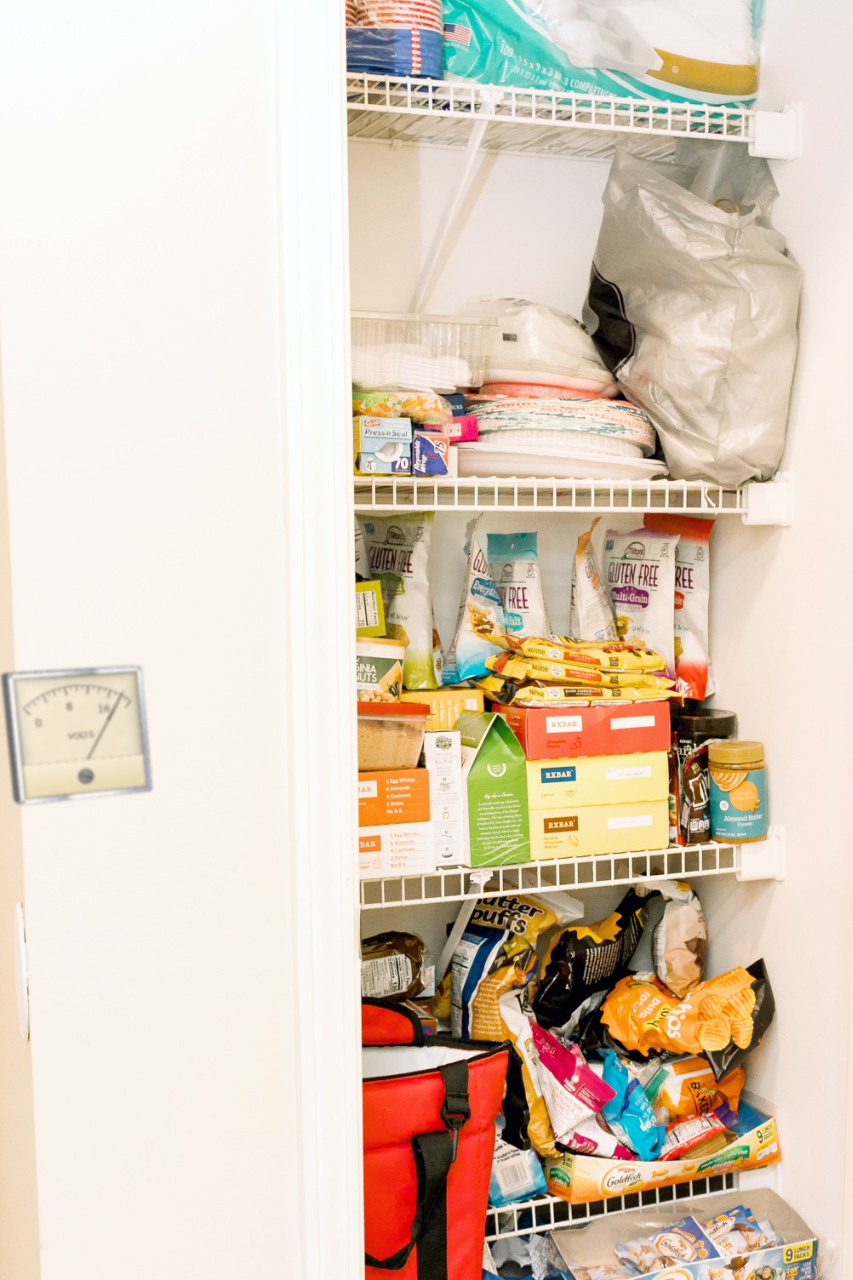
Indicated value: 18 V
